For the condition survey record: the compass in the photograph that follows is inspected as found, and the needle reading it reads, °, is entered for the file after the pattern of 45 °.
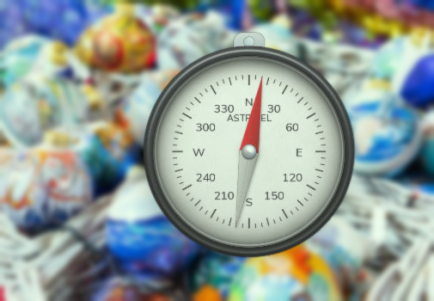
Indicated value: 10 °
